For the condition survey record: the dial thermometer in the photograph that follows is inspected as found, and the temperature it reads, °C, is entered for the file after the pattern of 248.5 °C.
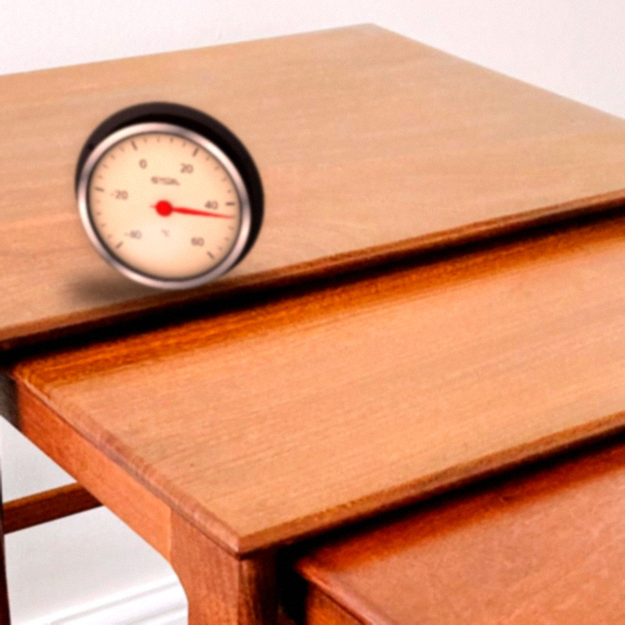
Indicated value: 44 °C
